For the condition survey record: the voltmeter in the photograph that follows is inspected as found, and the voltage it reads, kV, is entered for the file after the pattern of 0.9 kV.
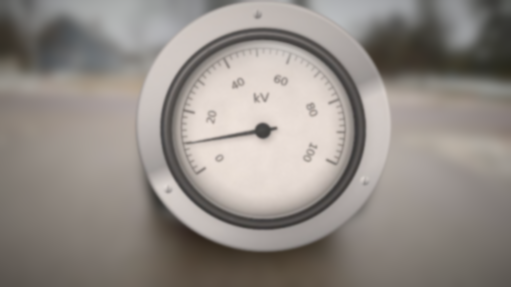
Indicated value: 10 kV
